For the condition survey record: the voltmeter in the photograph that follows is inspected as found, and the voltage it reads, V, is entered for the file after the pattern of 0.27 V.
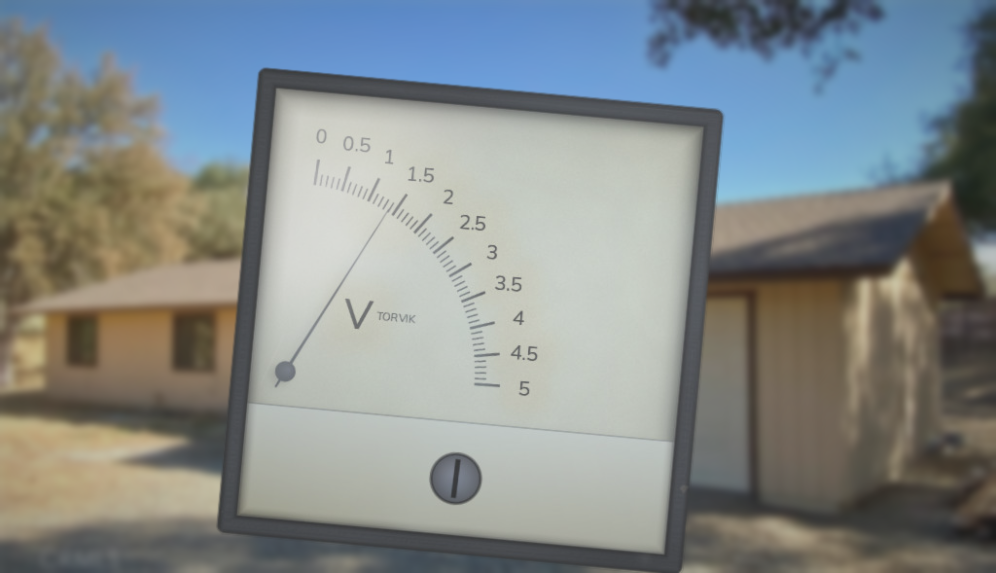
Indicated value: 1.4 V
